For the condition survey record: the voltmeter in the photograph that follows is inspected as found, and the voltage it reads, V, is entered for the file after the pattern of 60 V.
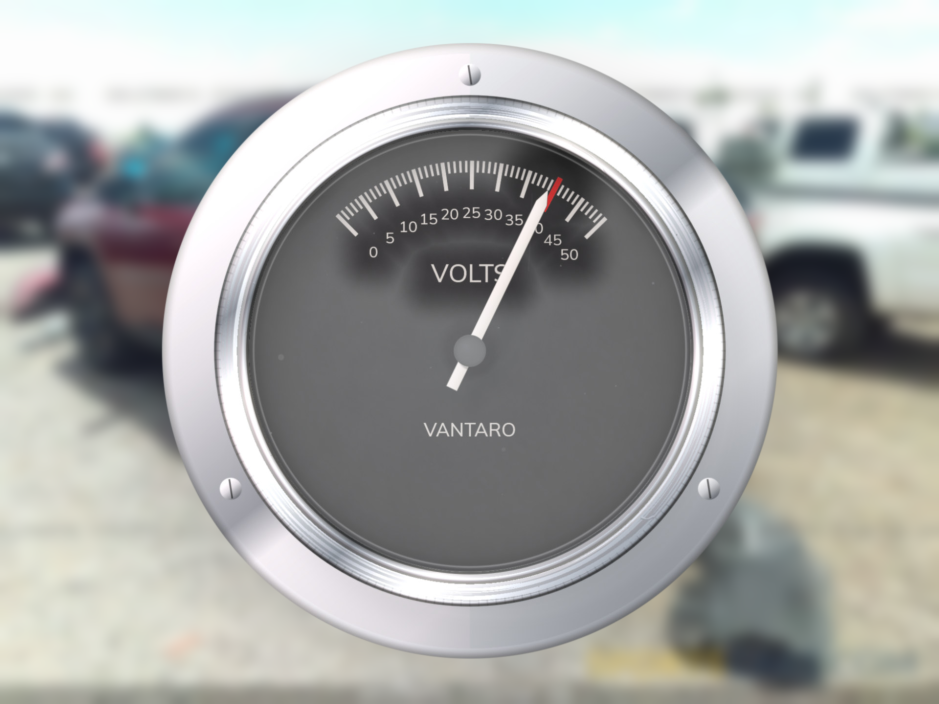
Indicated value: 39 V
